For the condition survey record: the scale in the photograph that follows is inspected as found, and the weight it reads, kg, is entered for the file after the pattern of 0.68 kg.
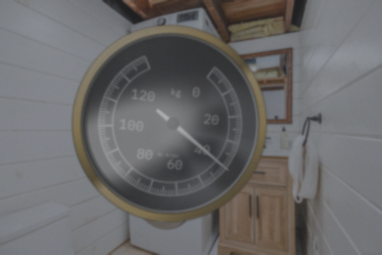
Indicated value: 40 kg
